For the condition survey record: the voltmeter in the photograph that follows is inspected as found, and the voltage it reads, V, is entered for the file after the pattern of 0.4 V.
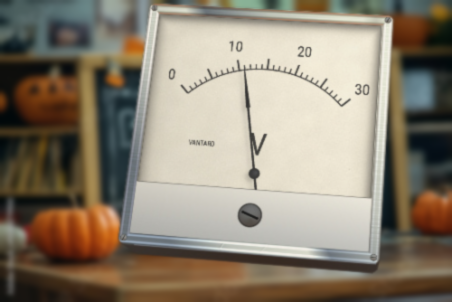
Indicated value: 11 V
